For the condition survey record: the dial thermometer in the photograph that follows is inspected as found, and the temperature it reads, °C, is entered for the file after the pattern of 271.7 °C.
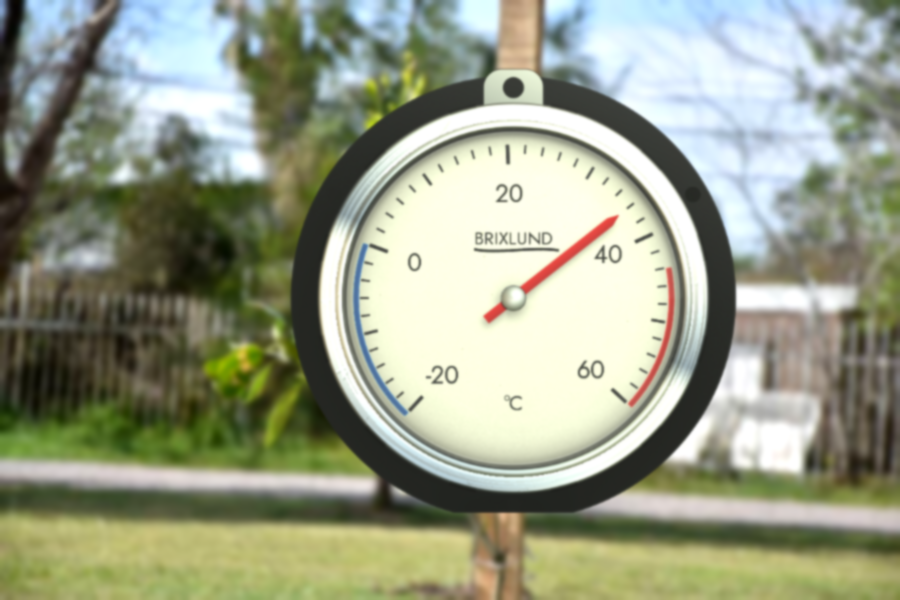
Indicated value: 36 °C
